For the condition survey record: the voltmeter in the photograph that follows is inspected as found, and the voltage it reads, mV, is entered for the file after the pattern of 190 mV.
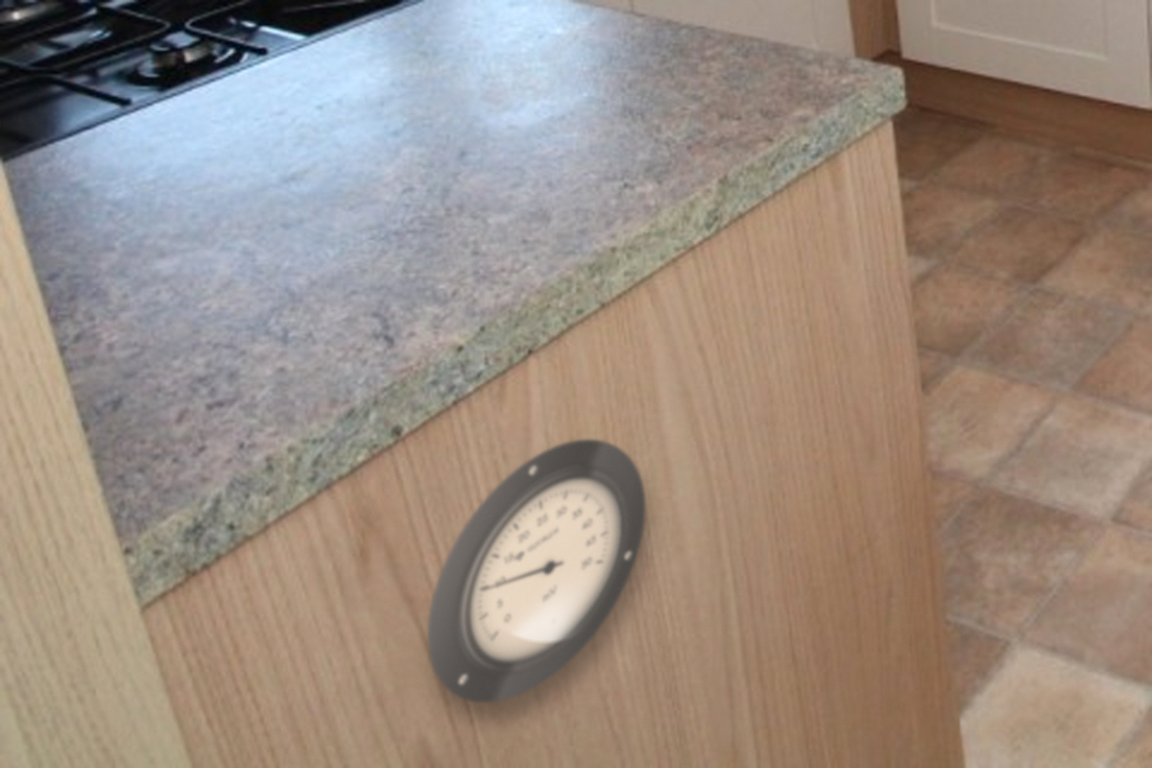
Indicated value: 10 mV
